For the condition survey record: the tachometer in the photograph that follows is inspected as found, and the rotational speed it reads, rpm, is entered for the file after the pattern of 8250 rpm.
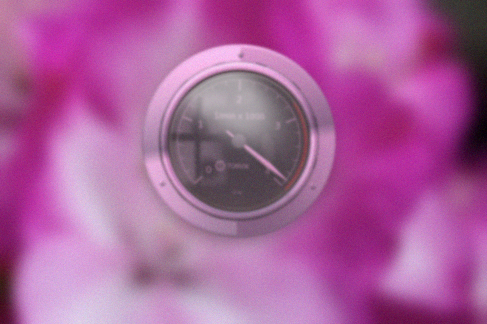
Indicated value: 3900 rpm
